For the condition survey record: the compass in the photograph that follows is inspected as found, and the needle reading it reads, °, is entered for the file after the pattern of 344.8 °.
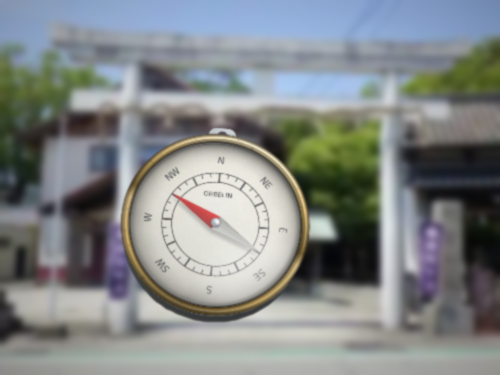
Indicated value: 300 °
